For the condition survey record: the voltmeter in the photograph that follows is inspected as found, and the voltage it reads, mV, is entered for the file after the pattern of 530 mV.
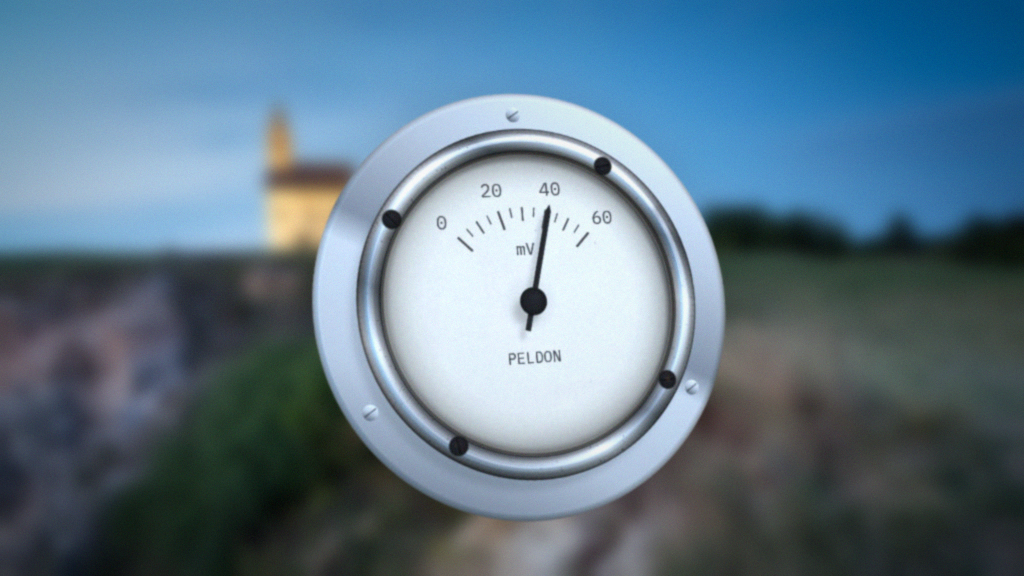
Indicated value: 40 mV
